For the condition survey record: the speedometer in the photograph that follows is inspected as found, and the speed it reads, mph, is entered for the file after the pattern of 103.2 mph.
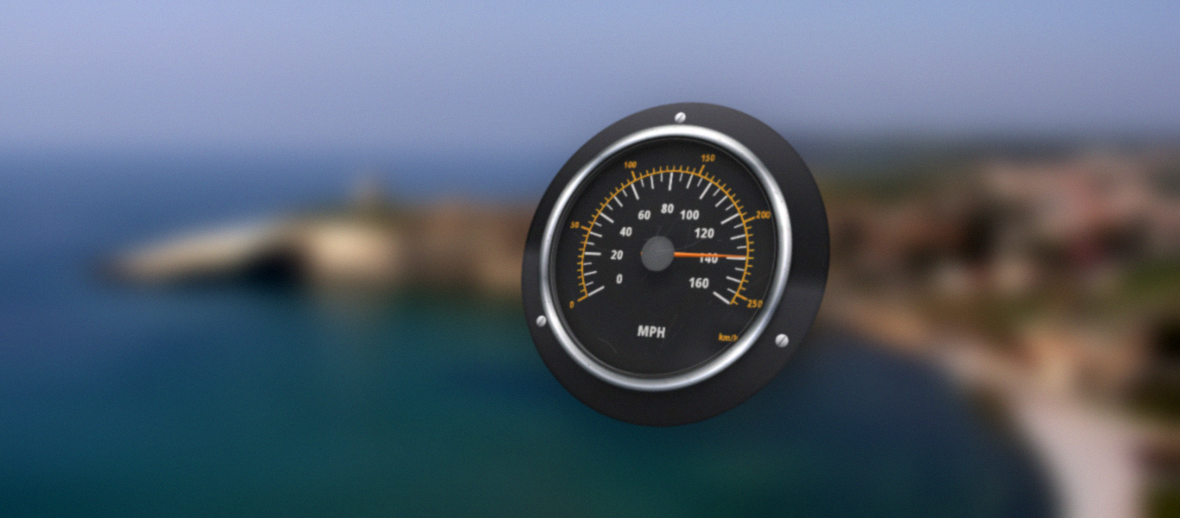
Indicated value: 140 mph
